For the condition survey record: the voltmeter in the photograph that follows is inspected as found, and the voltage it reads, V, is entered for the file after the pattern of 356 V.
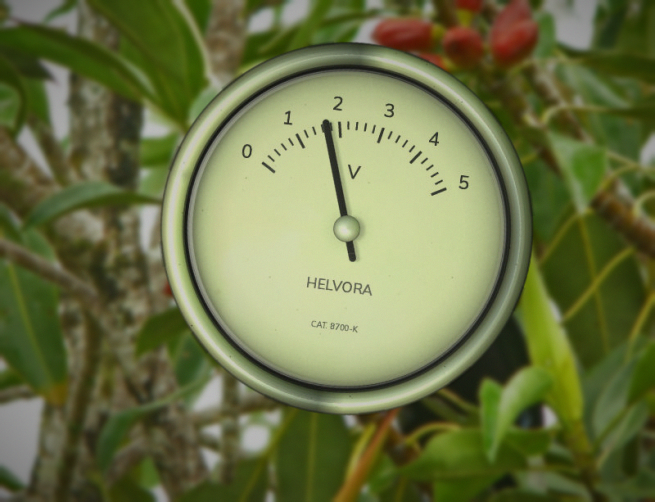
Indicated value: 1.7 V
